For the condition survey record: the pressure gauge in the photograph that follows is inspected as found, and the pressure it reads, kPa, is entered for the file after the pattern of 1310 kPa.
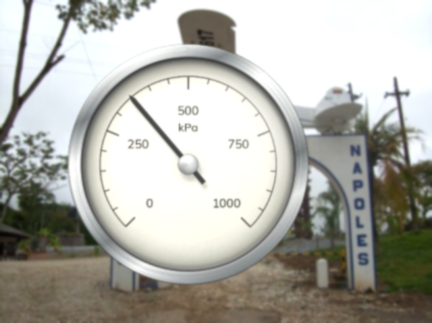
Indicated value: 350 kPa
